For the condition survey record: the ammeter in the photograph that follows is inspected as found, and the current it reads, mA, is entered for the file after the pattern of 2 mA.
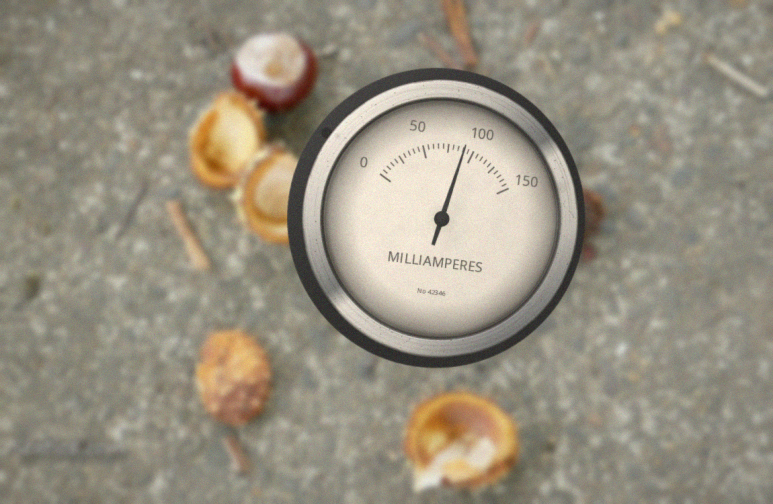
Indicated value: 90 mA
